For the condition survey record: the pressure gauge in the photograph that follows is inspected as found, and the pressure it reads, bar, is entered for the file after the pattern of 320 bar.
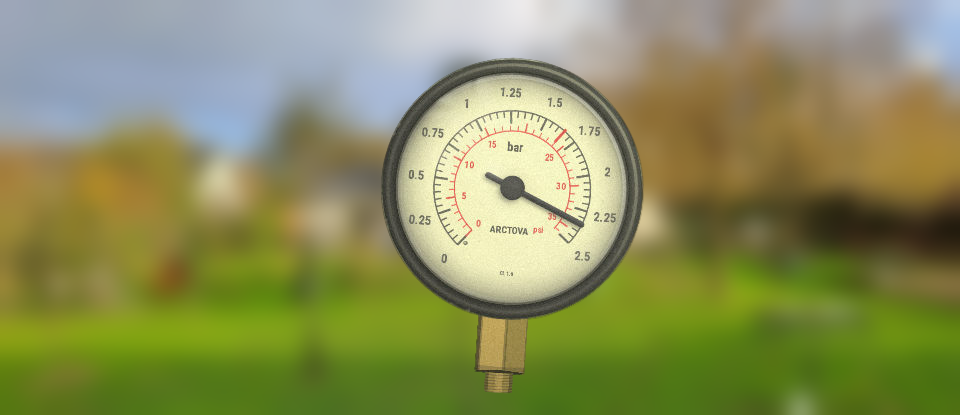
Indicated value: 2.35 bar
